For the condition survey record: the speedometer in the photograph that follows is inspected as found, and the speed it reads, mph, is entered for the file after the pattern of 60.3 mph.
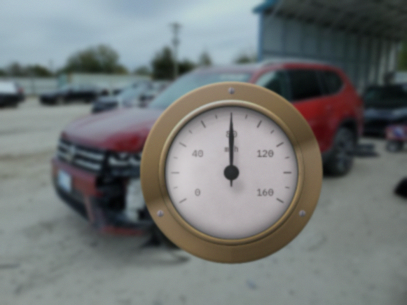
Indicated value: 80 mph
